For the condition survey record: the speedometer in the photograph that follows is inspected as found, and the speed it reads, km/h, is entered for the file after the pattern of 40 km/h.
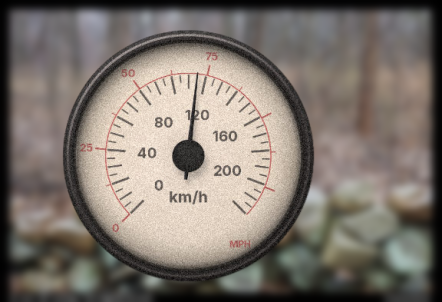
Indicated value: 115 km/h
